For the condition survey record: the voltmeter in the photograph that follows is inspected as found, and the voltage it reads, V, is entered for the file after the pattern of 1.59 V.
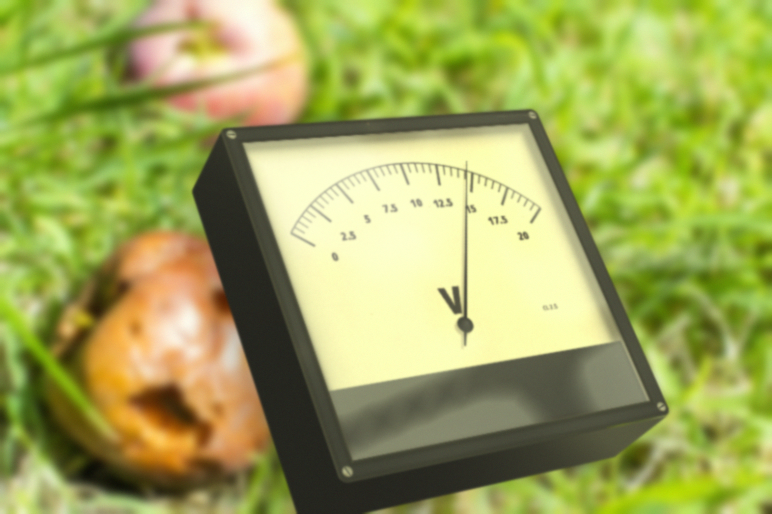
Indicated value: 14.5 V
